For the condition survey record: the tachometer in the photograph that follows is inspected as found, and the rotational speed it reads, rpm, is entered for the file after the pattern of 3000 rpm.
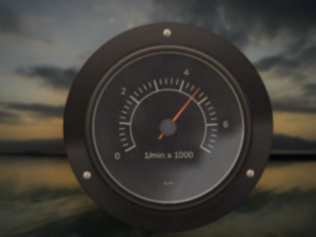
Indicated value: 4600 rpm
